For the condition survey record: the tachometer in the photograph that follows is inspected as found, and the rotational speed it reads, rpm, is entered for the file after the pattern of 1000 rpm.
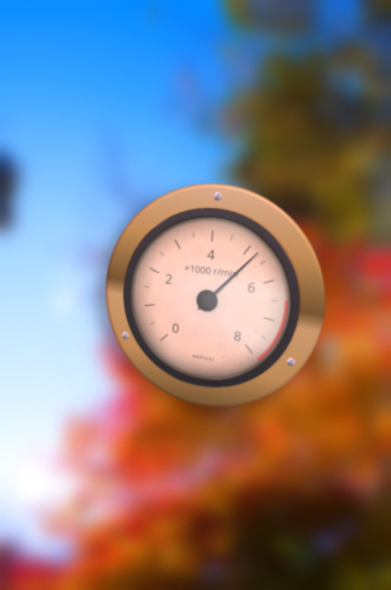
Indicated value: 5250 rpm
